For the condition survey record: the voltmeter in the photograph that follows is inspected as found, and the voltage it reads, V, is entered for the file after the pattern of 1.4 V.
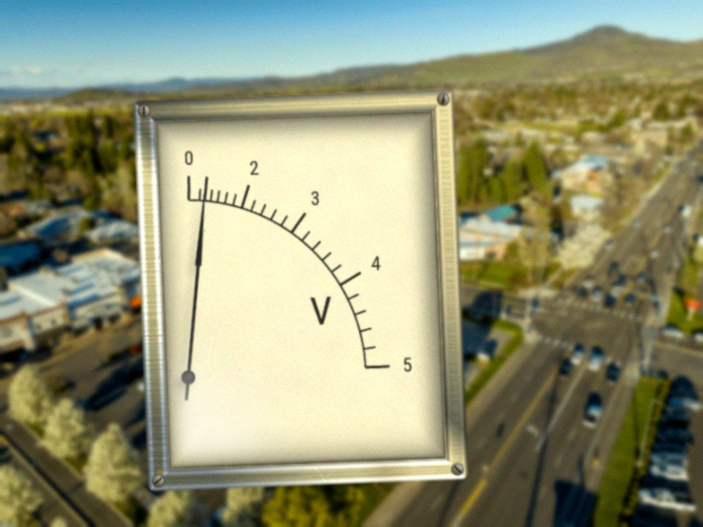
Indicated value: 1 V
